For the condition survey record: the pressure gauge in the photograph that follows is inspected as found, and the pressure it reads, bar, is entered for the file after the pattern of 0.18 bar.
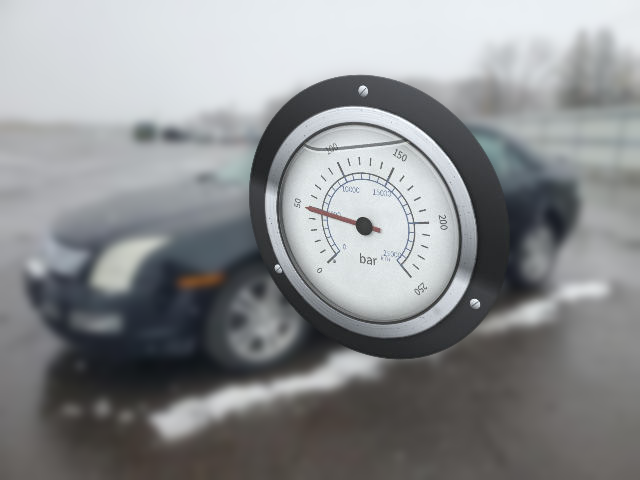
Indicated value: 50 bar
